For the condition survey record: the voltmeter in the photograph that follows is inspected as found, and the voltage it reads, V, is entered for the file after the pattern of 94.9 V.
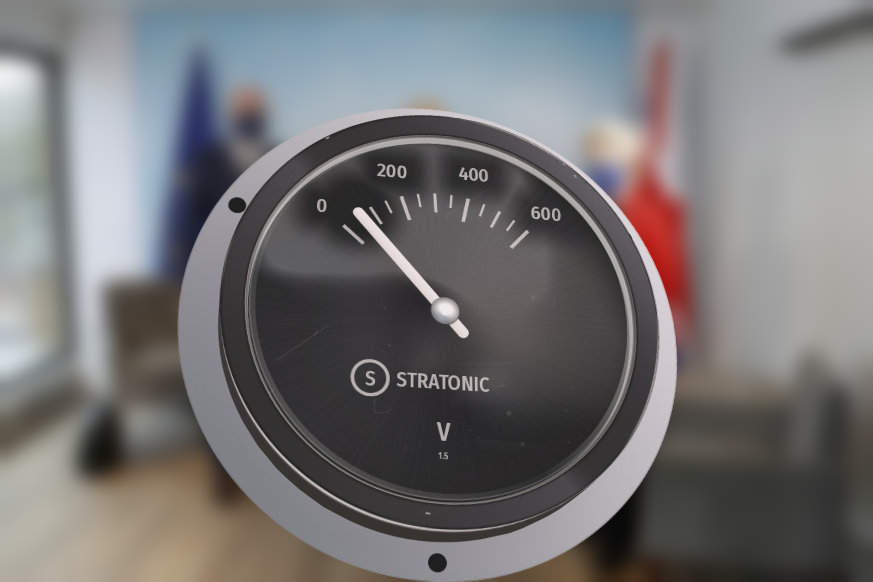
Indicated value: 50 V
